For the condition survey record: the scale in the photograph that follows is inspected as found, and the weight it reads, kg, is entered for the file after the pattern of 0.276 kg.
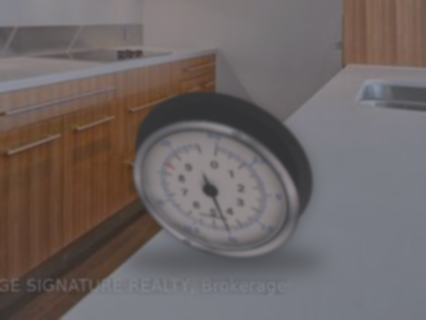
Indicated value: 4.5 kg
